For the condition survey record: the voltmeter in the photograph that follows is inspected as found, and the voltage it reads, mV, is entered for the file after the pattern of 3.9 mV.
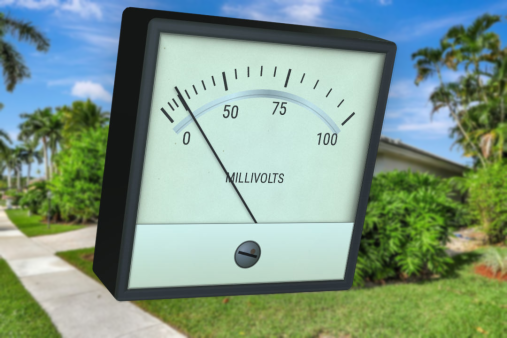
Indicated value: 25 mV
